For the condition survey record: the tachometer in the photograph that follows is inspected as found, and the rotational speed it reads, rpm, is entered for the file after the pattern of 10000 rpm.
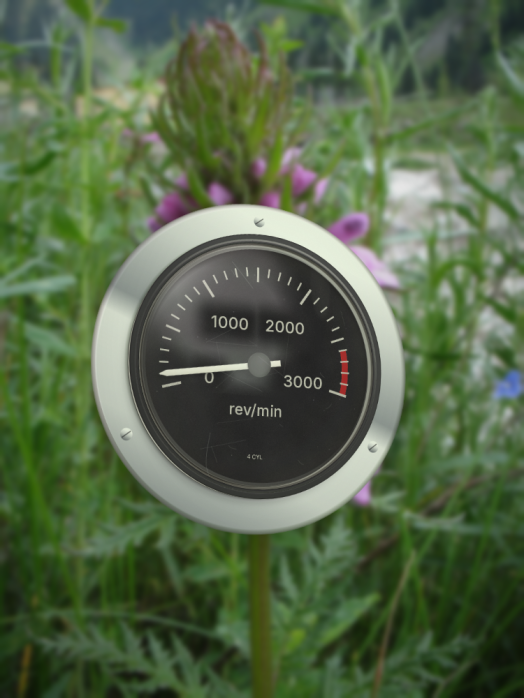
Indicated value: 100 rpm
